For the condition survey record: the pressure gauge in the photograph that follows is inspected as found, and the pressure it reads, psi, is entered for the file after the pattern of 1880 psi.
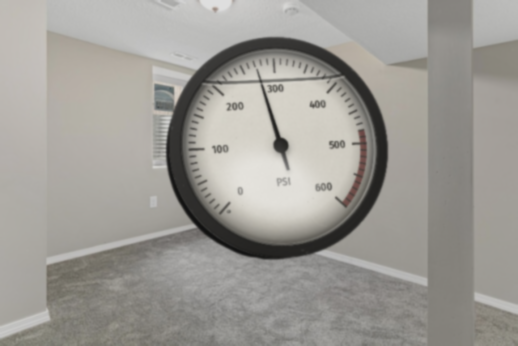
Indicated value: 270 psi
